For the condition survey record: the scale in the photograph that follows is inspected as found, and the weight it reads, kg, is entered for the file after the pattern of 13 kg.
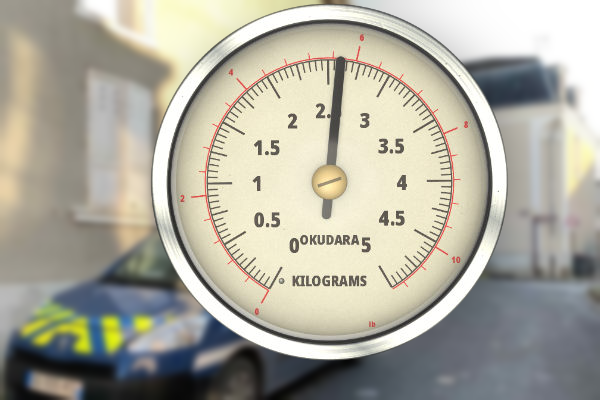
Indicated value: 2.6 kg
